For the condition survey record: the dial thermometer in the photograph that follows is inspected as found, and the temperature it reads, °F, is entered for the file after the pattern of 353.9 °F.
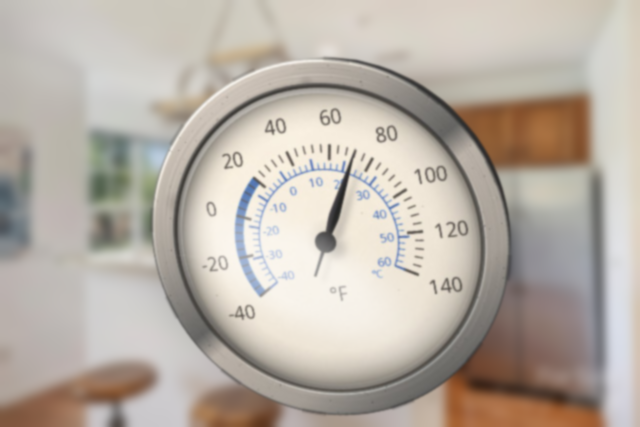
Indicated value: 72 °F
